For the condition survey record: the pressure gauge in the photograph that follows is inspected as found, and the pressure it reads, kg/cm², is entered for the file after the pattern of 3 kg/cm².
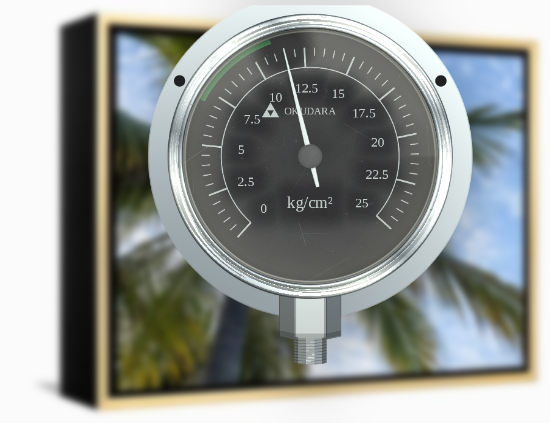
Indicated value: 11.5 kg/cm²
